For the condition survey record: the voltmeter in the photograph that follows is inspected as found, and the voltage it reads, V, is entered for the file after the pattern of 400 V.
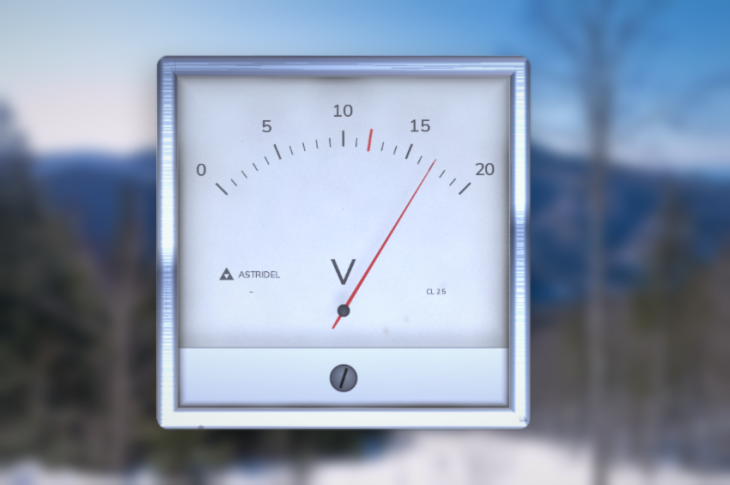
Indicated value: 17 V
